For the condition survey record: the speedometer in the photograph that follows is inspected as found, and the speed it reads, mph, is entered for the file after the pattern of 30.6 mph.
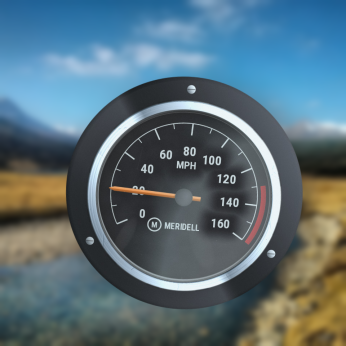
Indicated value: 20 mph
